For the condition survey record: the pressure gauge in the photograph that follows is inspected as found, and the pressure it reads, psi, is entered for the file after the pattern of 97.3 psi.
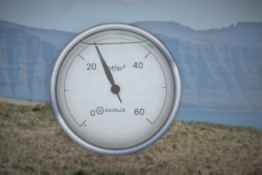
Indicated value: 25 psi
